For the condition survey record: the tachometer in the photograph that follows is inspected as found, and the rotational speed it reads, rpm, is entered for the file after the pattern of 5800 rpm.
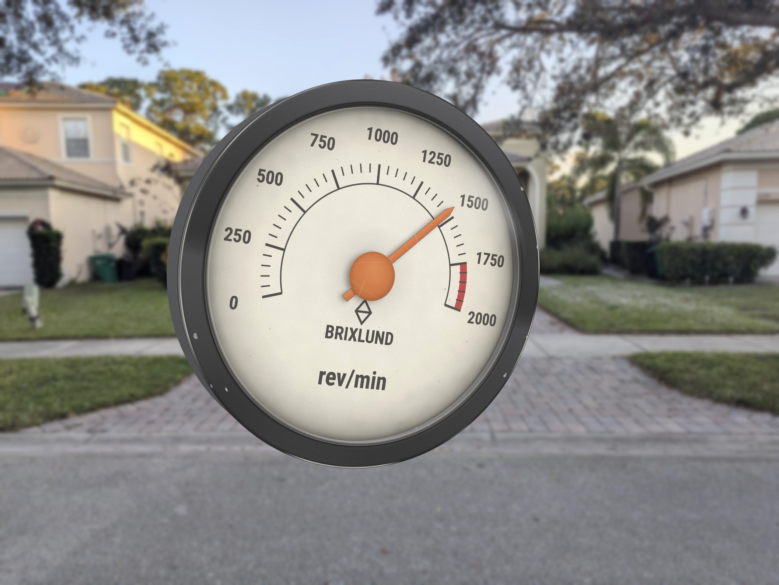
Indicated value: 1450 rpm
